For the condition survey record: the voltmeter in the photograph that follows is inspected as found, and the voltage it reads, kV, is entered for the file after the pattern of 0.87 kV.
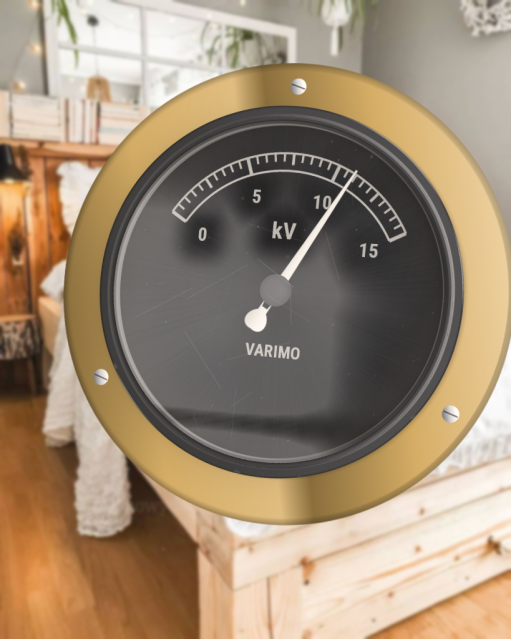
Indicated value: 11 kV
